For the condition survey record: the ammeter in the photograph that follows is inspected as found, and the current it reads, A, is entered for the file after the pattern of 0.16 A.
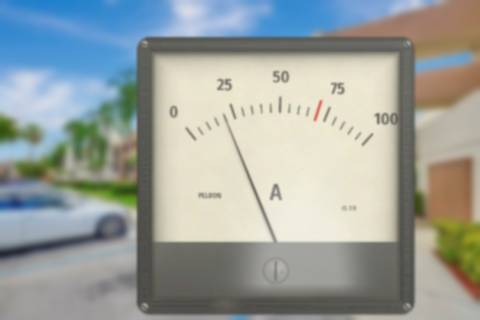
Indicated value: 20 A
